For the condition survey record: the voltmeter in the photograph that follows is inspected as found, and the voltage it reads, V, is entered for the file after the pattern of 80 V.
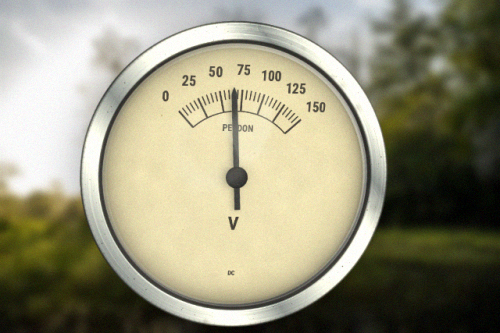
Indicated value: 65 V
